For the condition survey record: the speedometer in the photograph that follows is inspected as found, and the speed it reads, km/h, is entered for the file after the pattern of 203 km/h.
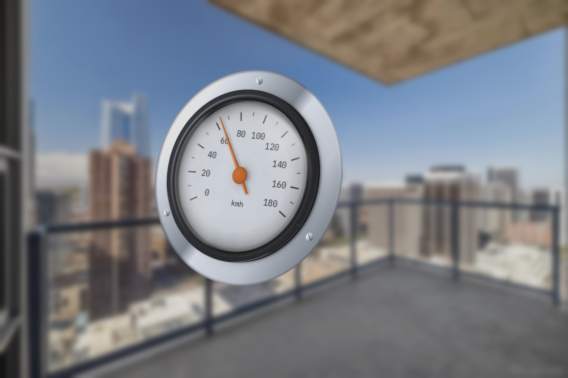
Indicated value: 65 km/h
